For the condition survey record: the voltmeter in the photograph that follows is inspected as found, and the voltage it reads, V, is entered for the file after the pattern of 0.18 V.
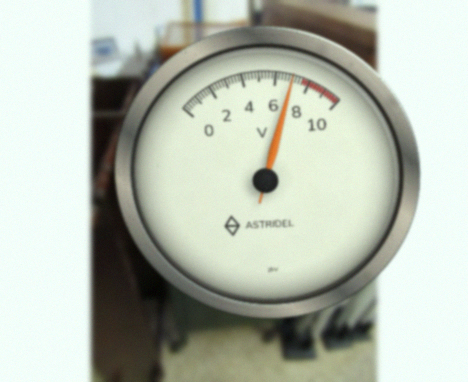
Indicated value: 7 V
